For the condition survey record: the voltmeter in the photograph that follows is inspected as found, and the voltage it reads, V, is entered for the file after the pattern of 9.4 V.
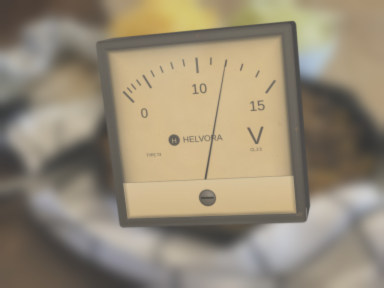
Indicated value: 12 V
